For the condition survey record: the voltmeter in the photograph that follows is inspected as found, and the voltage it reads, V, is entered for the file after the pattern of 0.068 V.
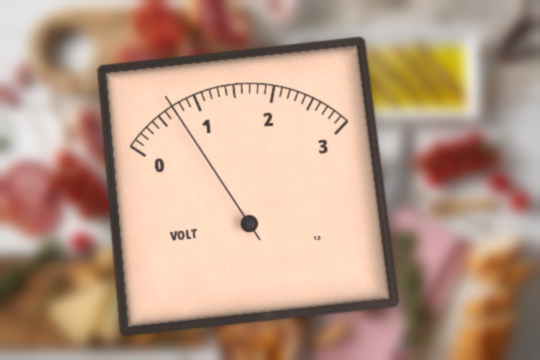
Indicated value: 0.7 V
